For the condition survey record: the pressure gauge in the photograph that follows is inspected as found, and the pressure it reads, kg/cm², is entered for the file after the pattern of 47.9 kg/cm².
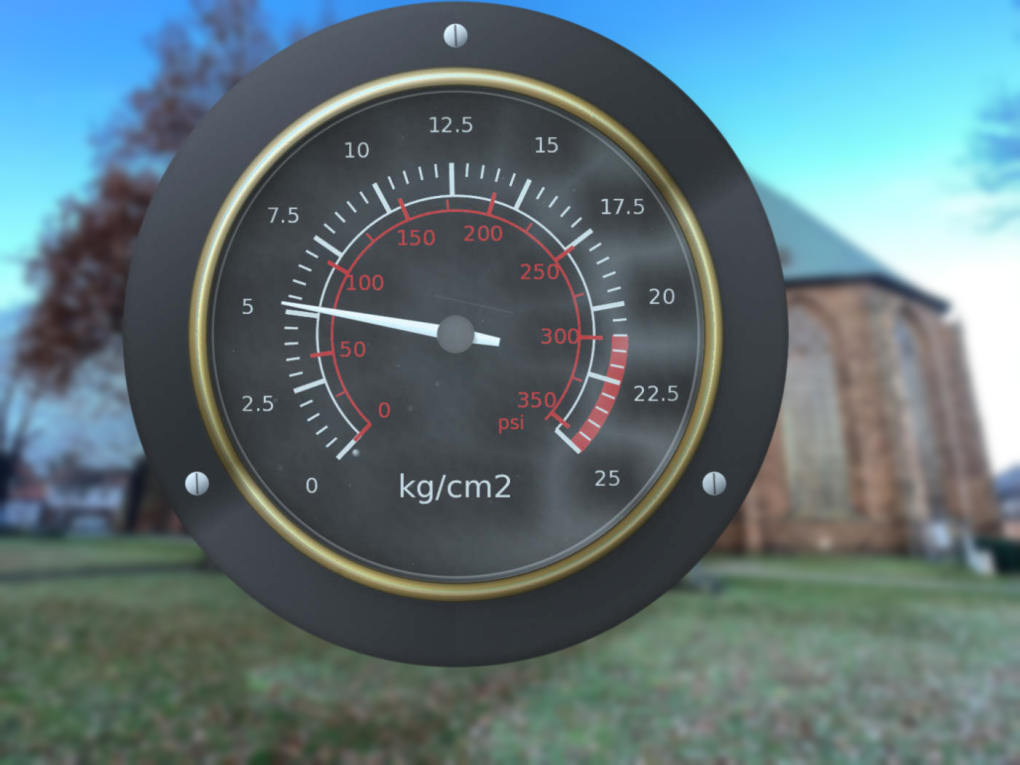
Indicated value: 5.25 kg/cm²
